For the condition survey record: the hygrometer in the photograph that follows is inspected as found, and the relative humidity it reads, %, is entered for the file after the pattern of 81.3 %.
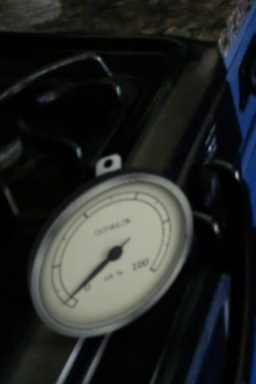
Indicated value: 5 %
